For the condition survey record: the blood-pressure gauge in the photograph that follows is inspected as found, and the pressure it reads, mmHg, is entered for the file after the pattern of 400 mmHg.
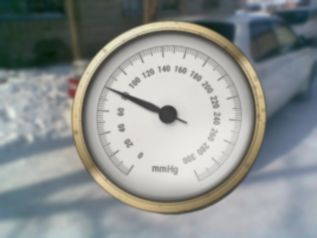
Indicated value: 80 mmHg
